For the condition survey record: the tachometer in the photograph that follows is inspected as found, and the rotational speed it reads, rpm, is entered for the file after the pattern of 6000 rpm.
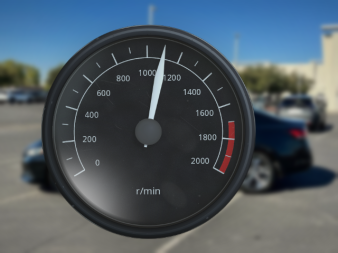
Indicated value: 1100 rpm
